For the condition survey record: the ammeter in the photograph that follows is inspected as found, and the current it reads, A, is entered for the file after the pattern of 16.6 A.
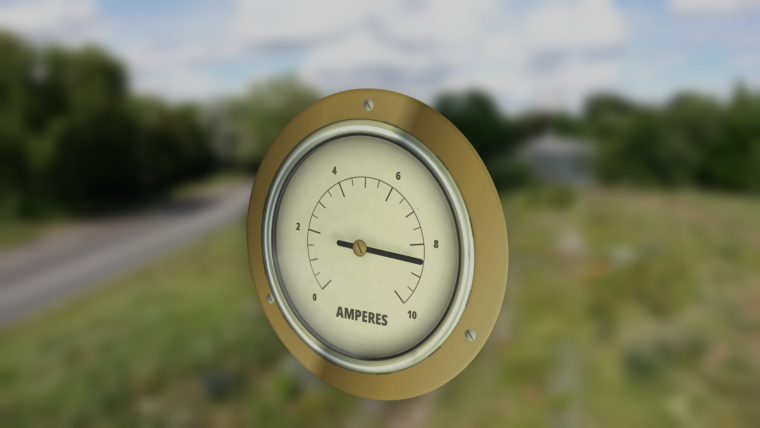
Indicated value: 8.5 A
